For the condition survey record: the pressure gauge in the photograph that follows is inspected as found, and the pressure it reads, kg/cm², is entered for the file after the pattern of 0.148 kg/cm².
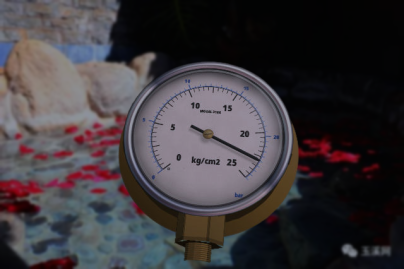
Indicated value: 23 kg/cm²
